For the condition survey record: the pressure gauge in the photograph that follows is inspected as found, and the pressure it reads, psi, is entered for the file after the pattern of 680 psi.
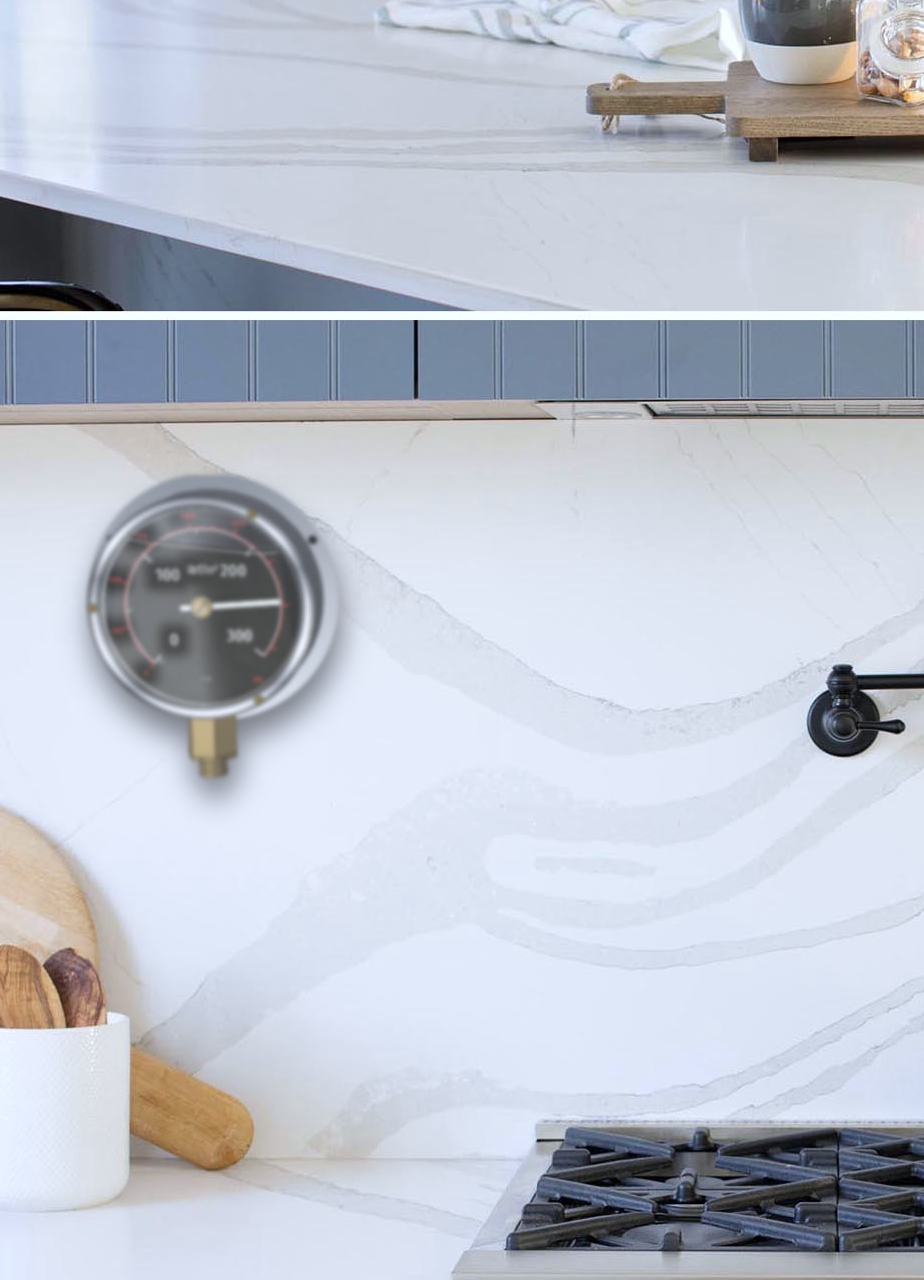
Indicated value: 250 psi
